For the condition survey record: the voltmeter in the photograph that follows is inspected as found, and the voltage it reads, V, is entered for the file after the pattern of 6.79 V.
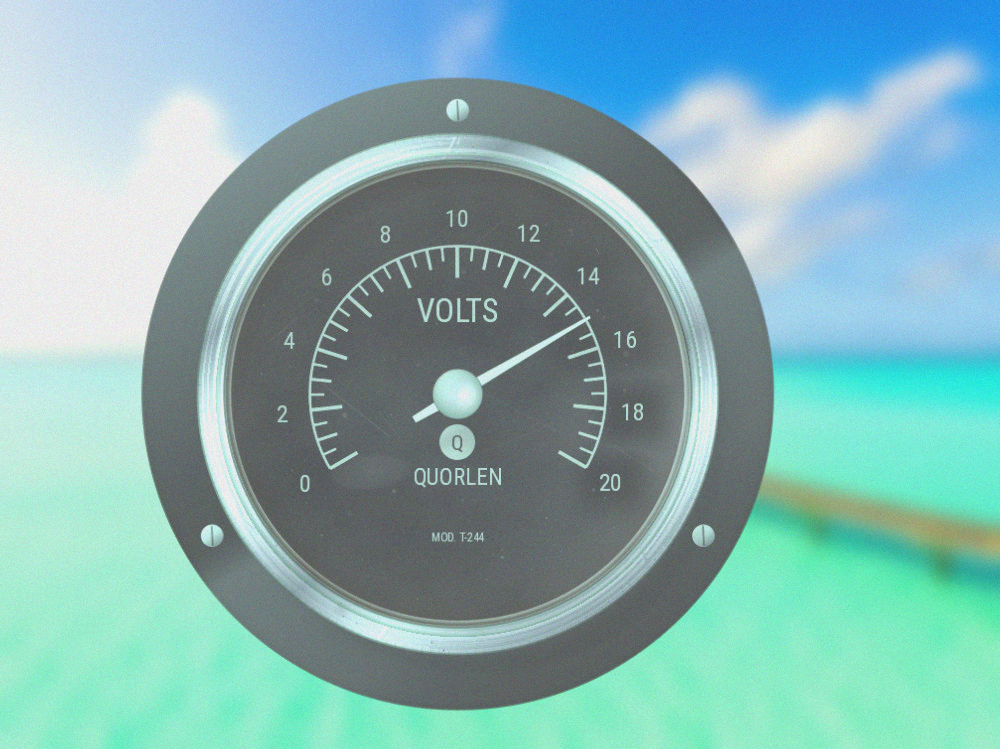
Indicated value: 15 V
